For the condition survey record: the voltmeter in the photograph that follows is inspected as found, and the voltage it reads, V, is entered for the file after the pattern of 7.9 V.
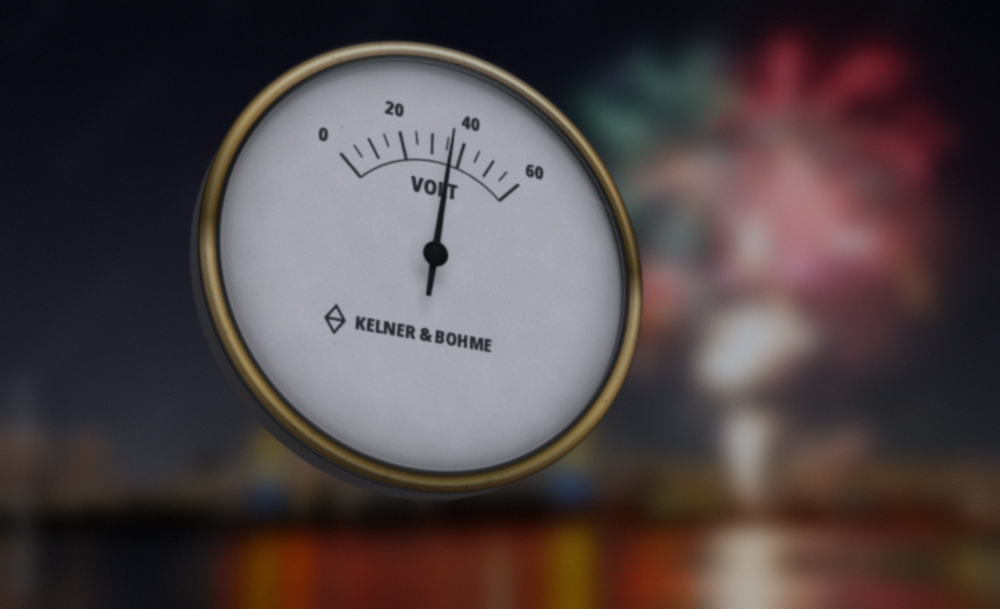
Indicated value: 35 V
